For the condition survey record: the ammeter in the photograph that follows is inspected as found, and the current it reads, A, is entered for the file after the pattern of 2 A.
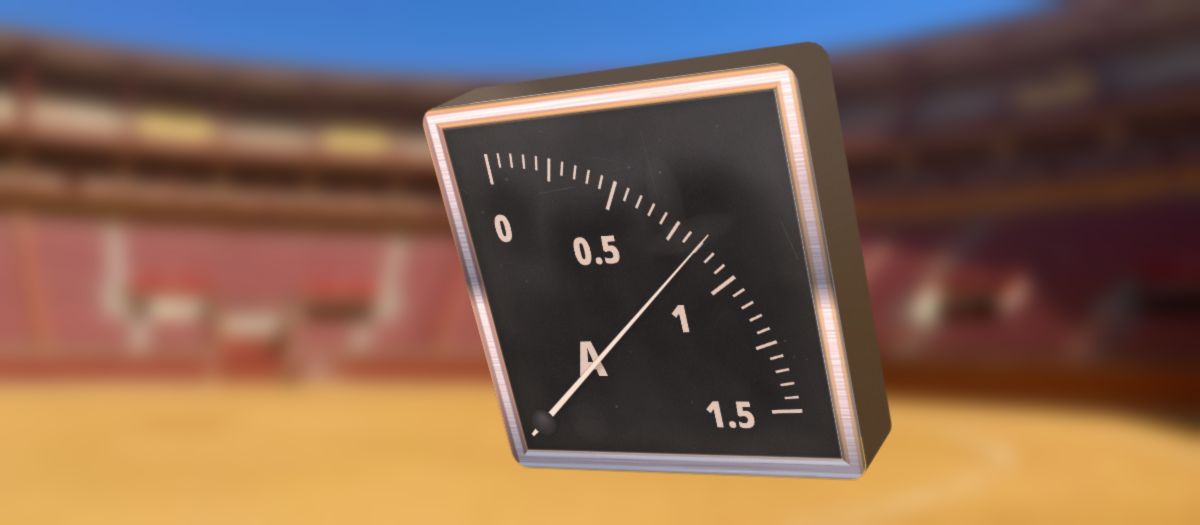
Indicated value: 0.85 A
